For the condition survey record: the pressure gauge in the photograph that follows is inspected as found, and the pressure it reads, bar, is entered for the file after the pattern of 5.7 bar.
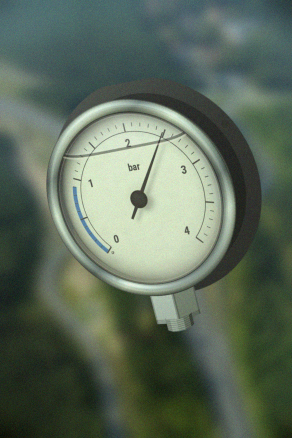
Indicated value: 2.5 bar
